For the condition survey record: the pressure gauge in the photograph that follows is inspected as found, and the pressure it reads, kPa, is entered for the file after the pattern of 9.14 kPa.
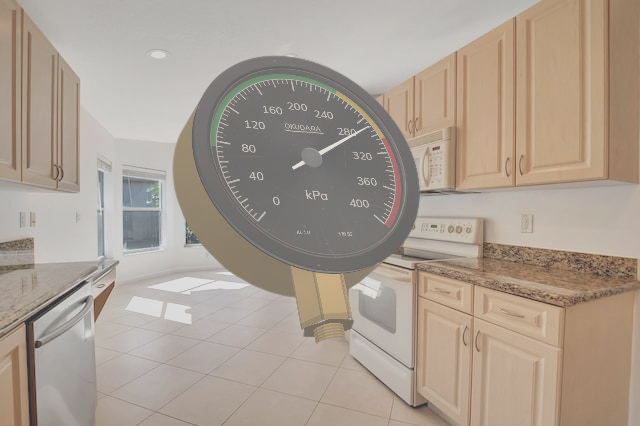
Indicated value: 290 kPa
